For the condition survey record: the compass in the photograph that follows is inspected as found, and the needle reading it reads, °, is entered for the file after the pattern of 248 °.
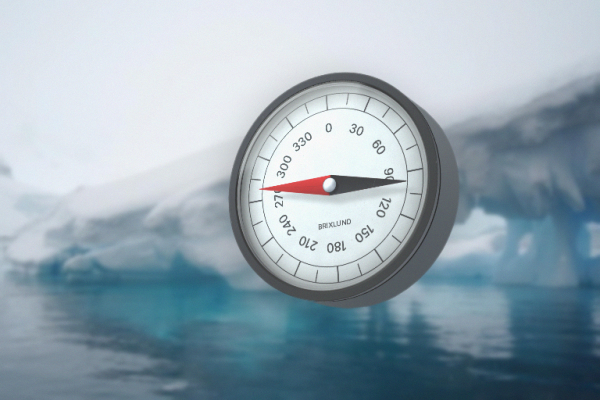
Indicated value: 277.5 °
